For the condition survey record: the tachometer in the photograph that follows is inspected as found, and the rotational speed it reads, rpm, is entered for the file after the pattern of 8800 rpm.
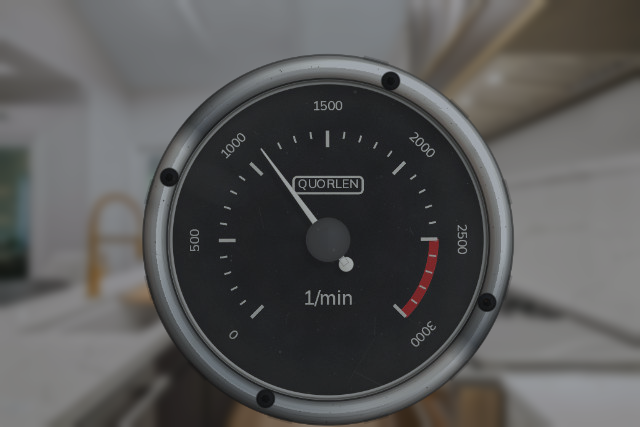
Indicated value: 1100 rpm
